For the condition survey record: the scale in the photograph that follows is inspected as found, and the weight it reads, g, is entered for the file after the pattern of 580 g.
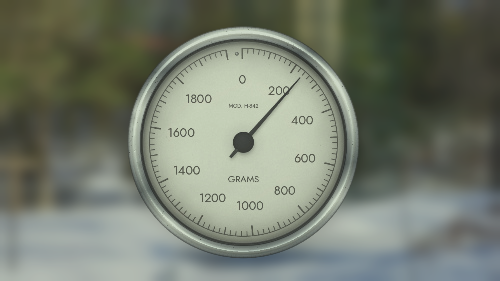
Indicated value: 240 g
